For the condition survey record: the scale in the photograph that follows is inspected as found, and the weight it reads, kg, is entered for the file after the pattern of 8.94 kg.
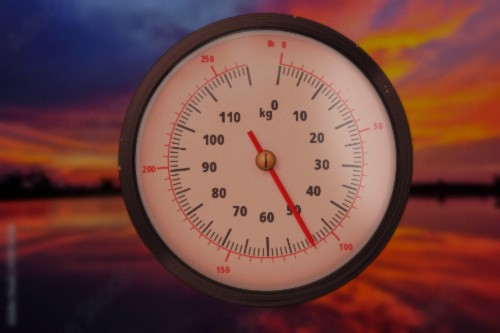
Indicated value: 50 kg
